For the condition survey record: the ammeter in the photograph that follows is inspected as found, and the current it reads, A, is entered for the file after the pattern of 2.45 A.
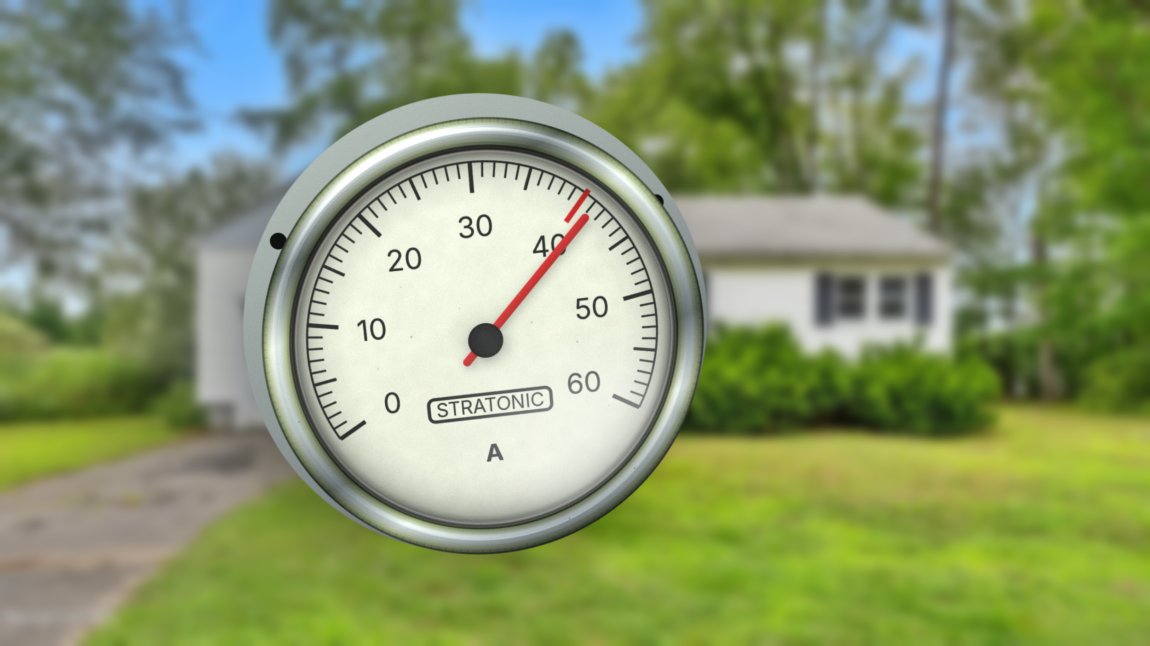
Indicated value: 41 A
